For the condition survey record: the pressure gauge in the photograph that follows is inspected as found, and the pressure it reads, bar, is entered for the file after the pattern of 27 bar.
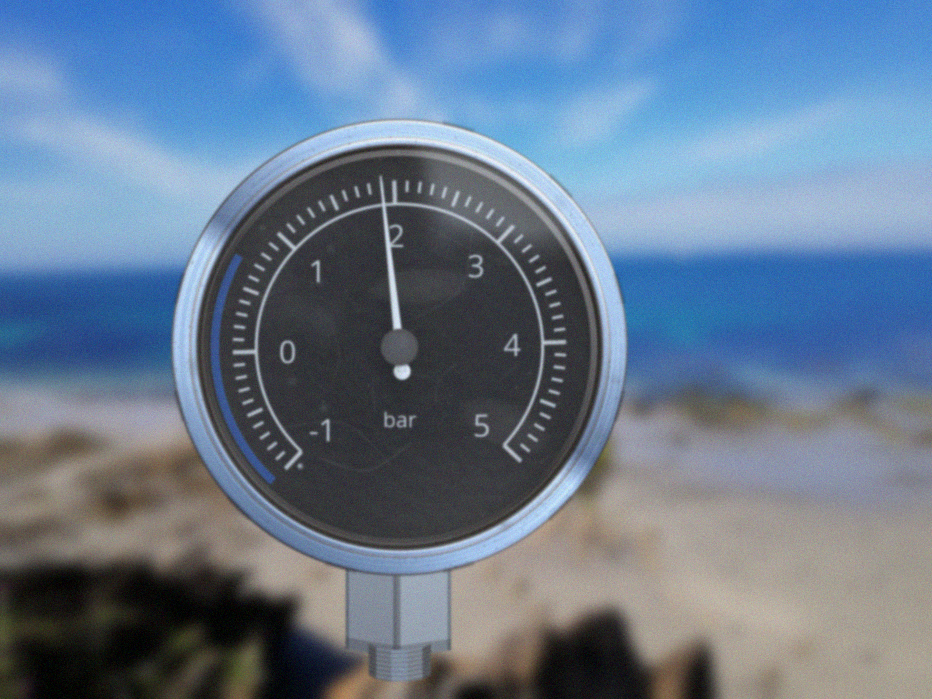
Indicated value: 1.9 bar
